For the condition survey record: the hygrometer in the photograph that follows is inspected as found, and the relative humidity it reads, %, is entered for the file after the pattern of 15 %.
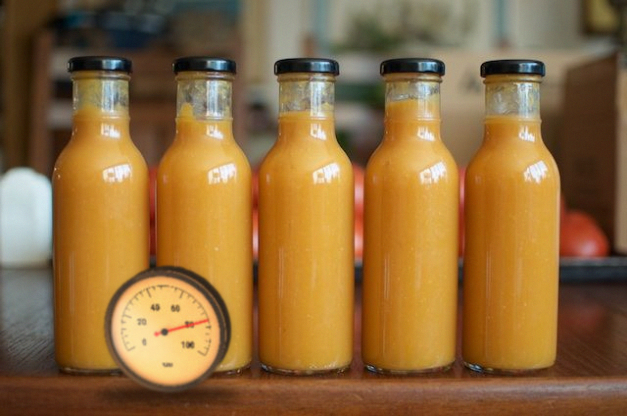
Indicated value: 80 %
